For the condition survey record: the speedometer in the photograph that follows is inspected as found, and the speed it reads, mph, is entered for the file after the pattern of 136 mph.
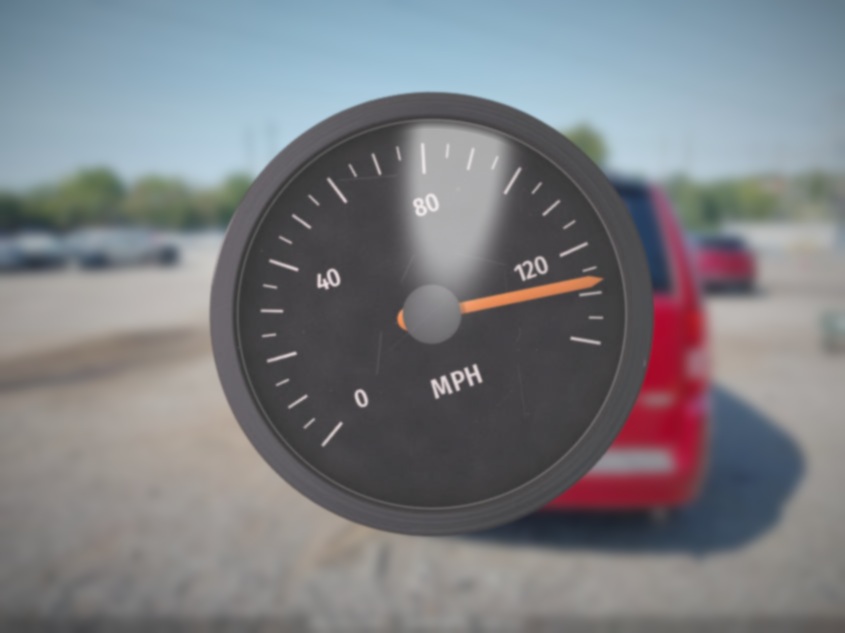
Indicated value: 127.5 mph
